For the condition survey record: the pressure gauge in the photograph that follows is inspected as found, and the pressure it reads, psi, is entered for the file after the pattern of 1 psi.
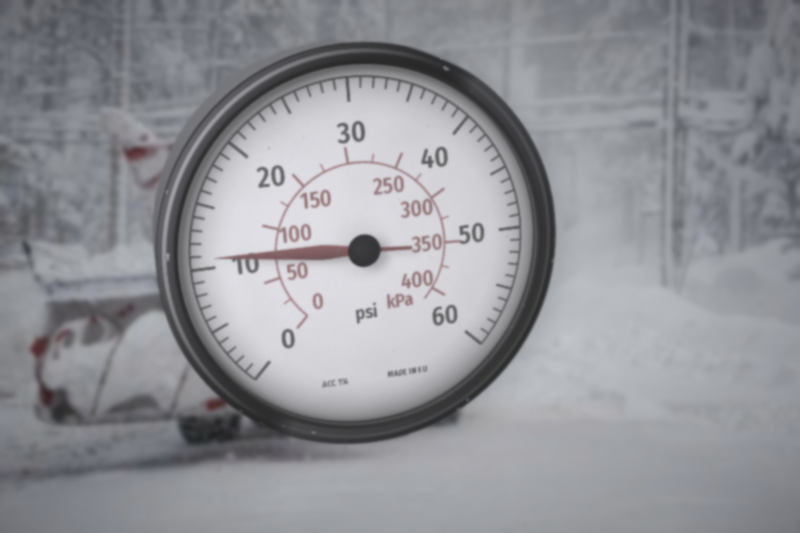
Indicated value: 11 psi
